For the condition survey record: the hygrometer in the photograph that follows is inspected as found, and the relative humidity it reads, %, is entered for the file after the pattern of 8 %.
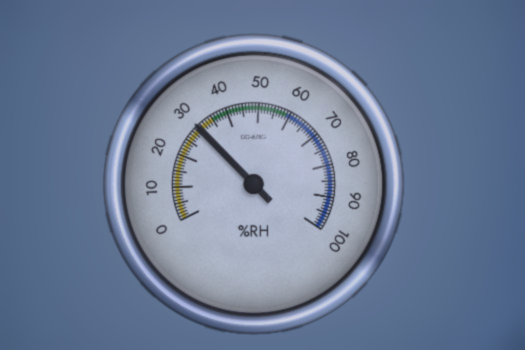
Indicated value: 30 %
